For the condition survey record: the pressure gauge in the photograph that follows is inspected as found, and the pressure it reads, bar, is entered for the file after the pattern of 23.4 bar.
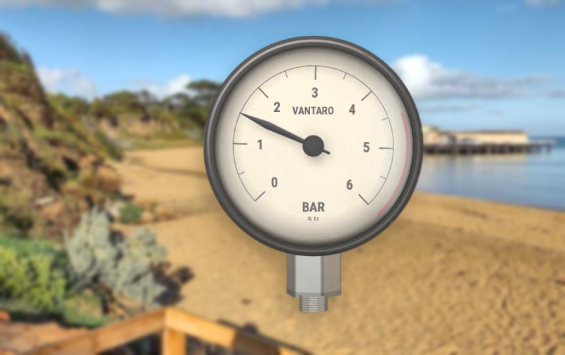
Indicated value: 1.5 bar
